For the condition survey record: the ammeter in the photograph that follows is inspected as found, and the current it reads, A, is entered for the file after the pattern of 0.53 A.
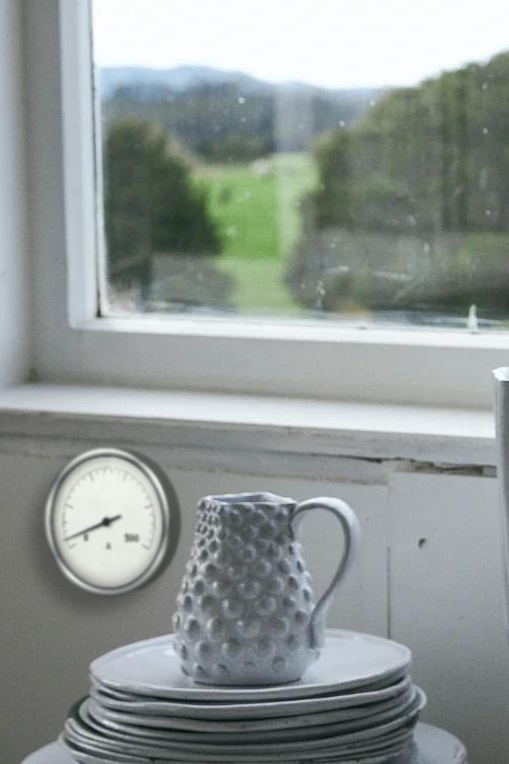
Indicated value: 20 A
